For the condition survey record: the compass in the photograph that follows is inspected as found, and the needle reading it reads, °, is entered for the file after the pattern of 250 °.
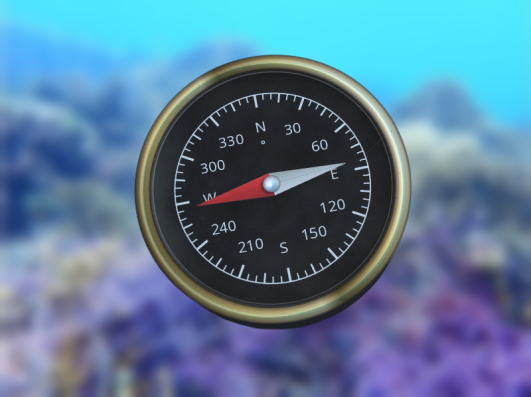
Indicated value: 265 °
